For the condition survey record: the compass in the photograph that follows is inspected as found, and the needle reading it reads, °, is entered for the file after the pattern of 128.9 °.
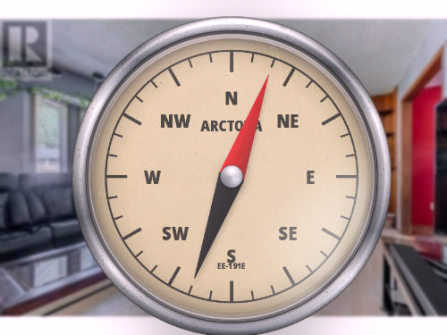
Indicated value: 20 °
